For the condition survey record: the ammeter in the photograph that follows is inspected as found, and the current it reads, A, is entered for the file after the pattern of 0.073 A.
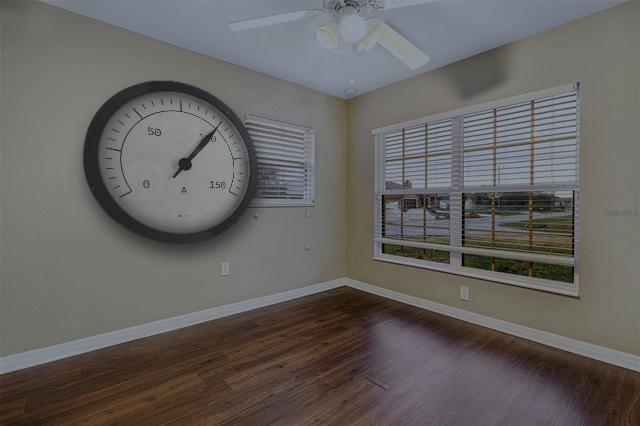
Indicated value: 100 A
